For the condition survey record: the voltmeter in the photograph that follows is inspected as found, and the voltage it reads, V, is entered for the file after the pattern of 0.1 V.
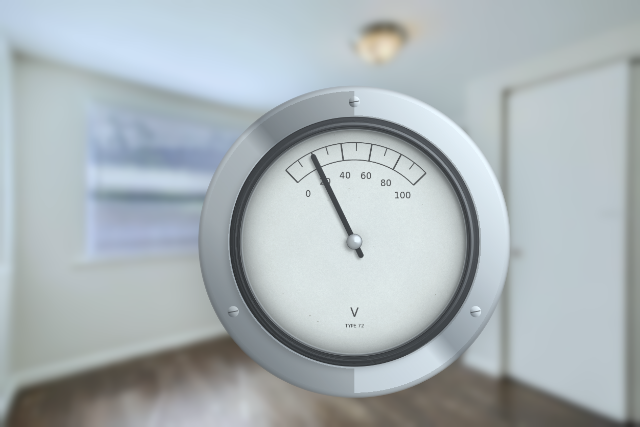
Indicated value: 20 V
